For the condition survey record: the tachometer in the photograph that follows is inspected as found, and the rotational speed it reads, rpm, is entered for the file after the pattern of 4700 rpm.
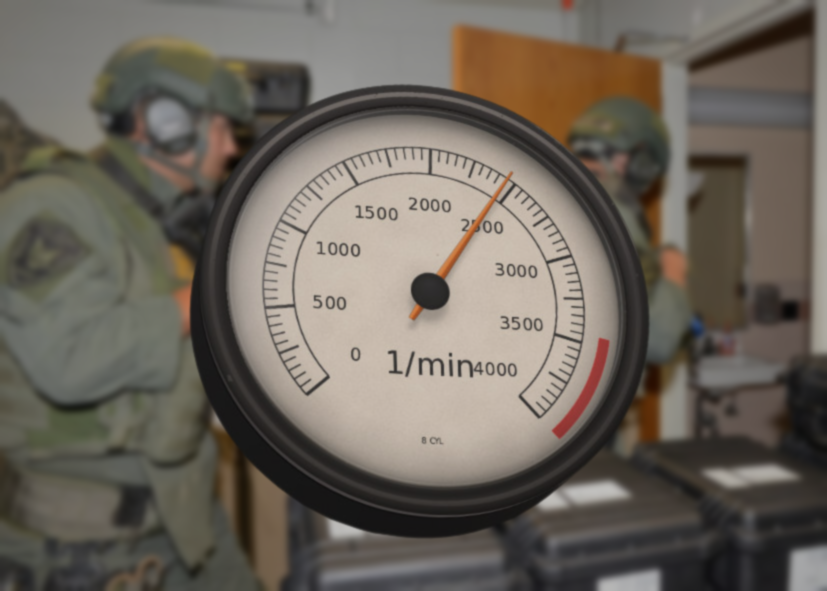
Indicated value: 2450 rpm
